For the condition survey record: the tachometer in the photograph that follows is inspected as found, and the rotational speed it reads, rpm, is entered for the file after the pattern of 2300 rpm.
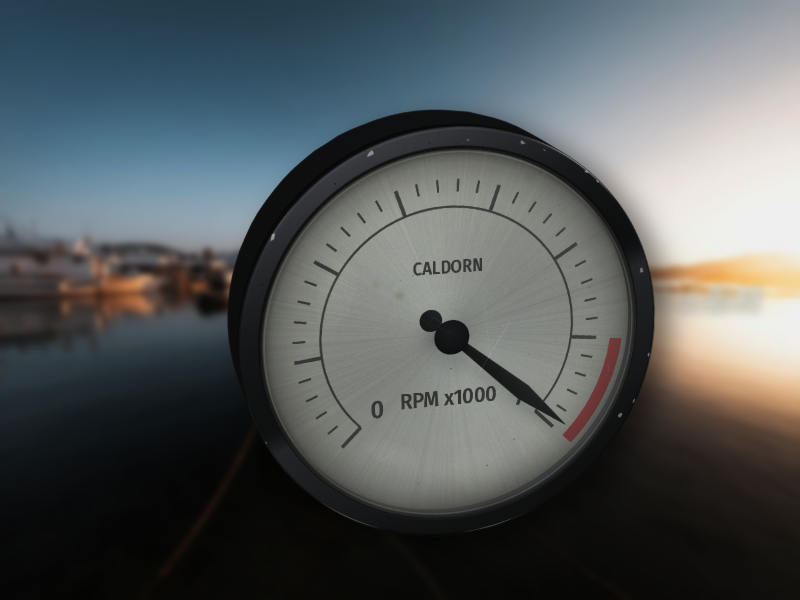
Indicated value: 6900 rpm
